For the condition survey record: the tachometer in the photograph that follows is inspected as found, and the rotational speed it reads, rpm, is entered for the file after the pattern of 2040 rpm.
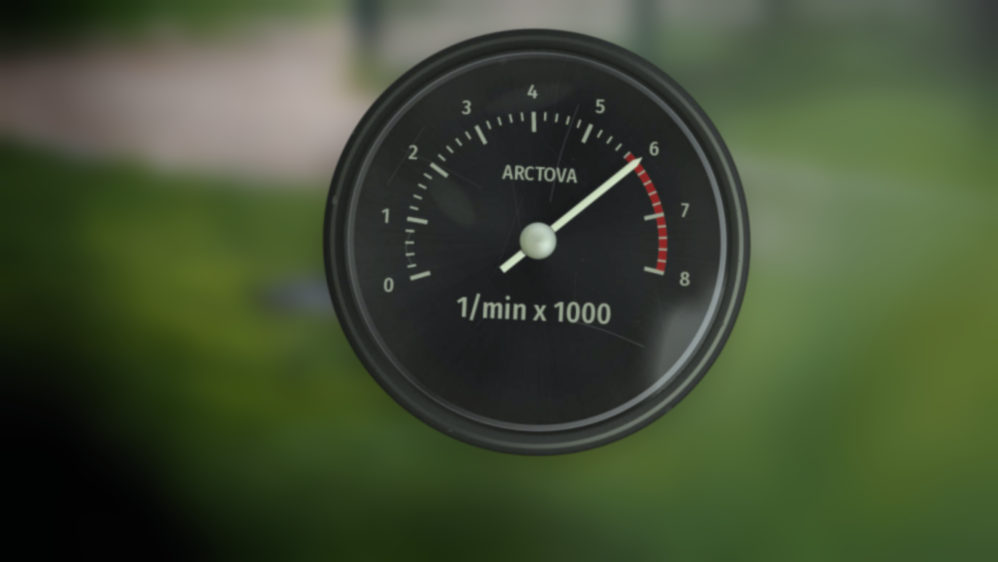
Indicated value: 6000 rpm
